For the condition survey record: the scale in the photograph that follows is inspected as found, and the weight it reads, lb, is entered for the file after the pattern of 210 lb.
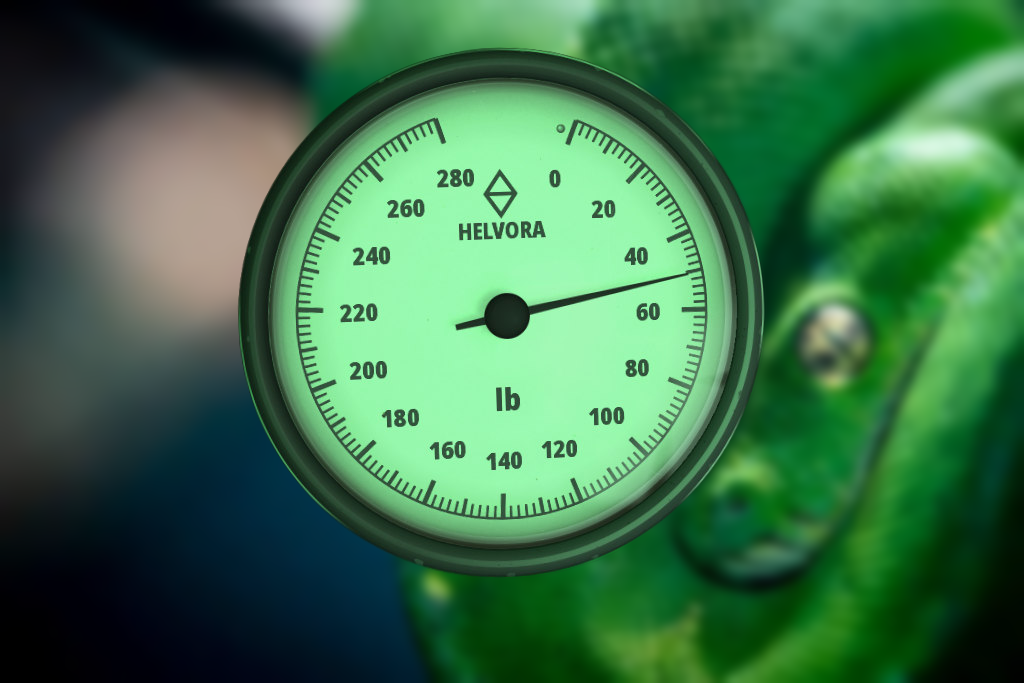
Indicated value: 50 lb
